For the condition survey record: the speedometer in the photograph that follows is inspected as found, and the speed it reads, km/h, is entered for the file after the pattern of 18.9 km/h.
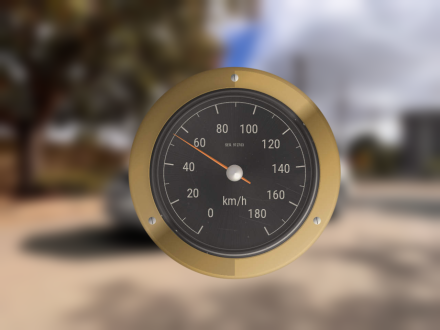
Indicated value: 55 km/h
